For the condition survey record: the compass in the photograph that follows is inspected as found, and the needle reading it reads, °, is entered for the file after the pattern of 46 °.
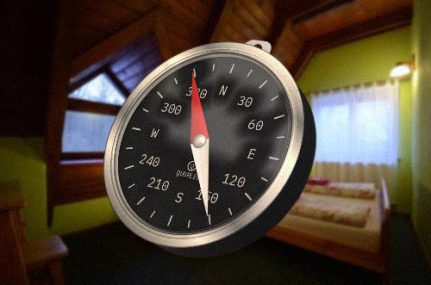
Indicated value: 330 °
